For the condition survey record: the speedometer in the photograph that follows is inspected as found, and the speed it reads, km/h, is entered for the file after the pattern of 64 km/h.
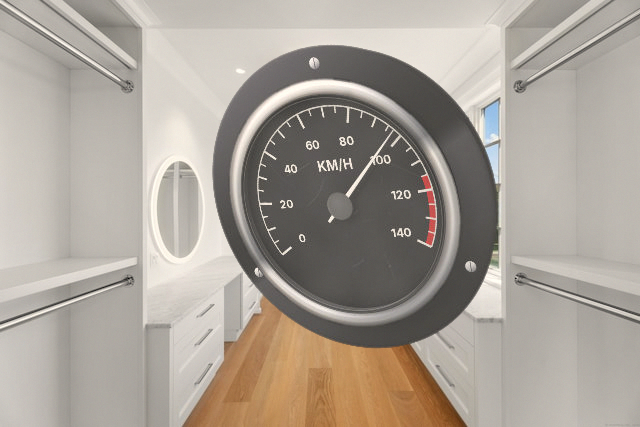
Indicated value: 97.5 km/h
